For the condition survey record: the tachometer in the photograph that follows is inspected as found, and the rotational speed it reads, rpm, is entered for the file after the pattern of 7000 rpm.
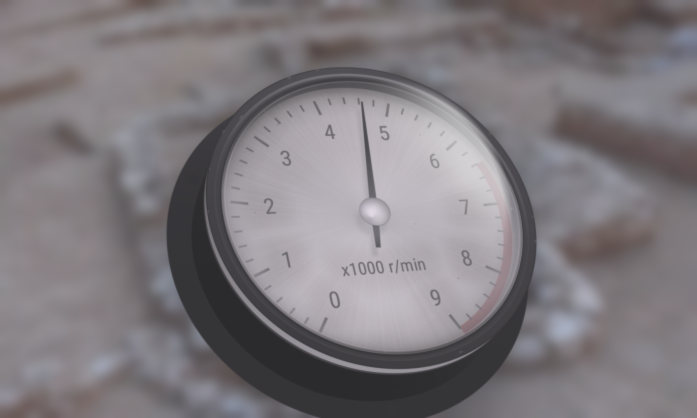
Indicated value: 4600 rpm
